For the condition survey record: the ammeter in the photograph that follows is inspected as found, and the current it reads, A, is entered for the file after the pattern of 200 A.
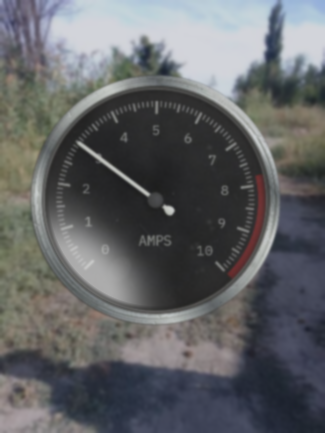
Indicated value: 3 A
